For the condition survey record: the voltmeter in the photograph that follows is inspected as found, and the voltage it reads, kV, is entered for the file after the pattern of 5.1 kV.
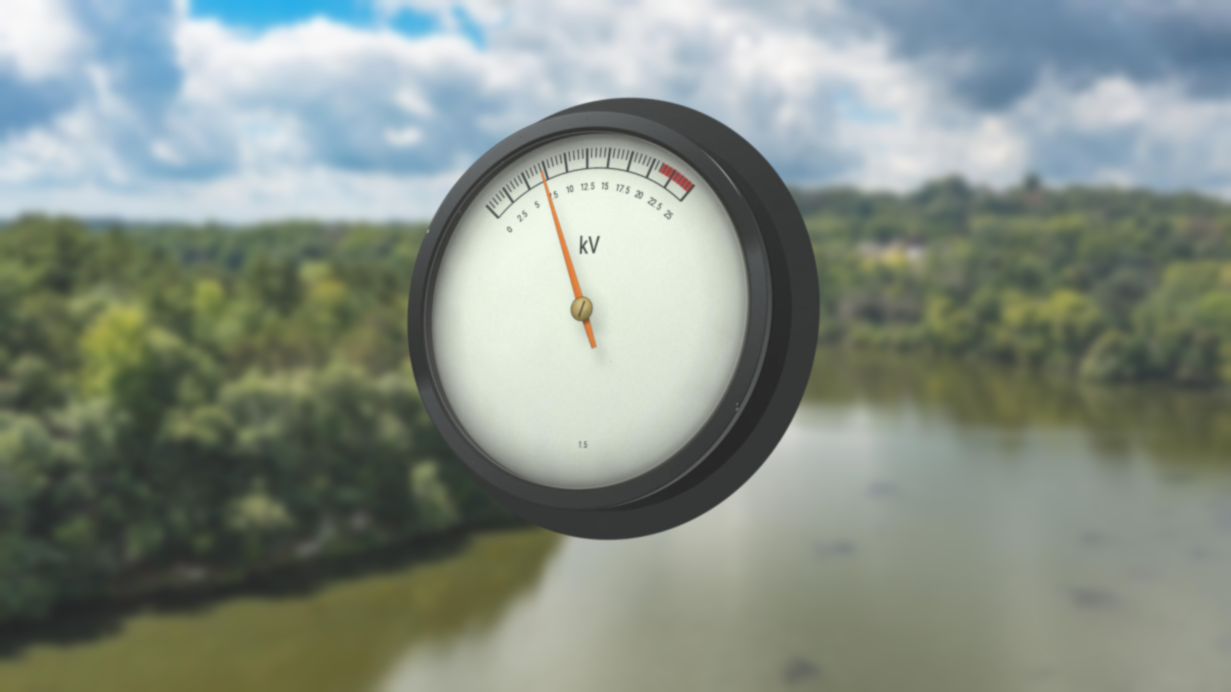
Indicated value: 7.5 kV
